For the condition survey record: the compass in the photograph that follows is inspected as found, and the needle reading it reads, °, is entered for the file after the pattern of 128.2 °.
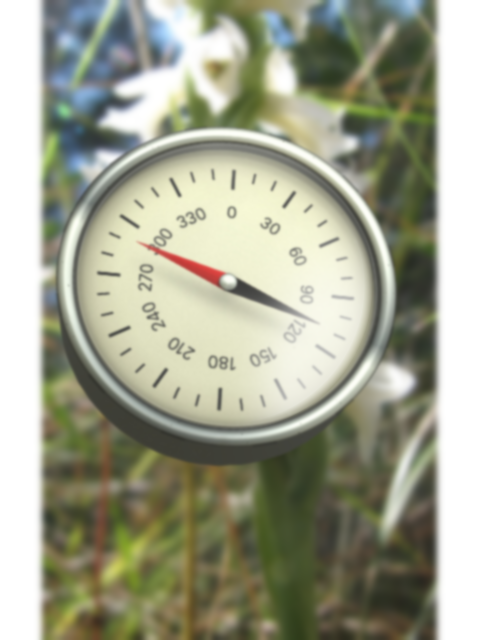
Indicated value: 290 °
